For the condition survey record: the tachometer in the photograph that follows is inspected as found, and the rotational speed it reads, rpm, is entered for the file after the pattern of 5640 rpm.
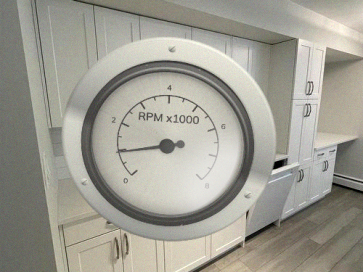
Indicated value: 1000 rpm
